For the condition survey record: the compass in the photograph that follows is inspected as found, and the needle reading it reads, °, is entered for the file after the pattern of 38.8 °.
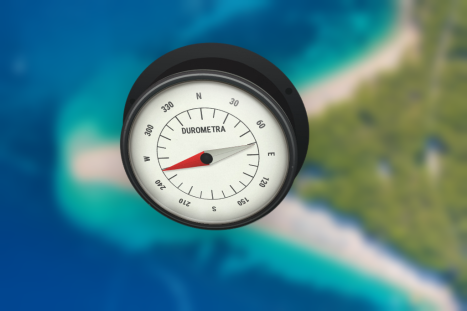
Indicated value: 255 °
